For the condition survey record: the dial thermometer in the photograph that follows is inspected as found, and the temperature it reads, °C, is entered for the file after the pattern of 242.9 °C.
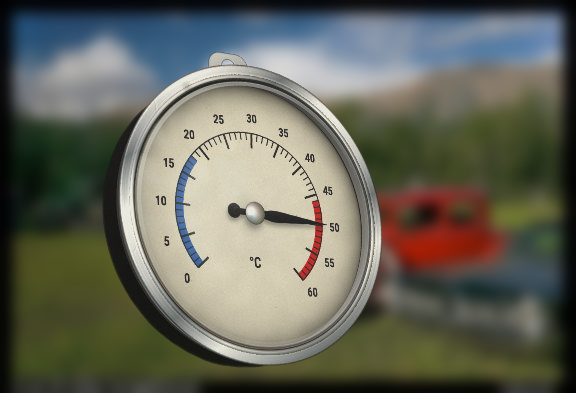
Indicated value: 50 °C
